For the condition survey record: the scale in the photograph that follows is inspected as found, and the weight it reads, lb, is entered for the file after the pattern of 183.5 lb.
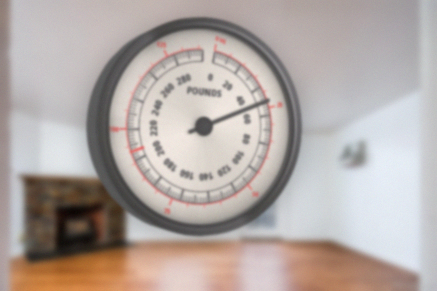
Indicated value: 50 lb
